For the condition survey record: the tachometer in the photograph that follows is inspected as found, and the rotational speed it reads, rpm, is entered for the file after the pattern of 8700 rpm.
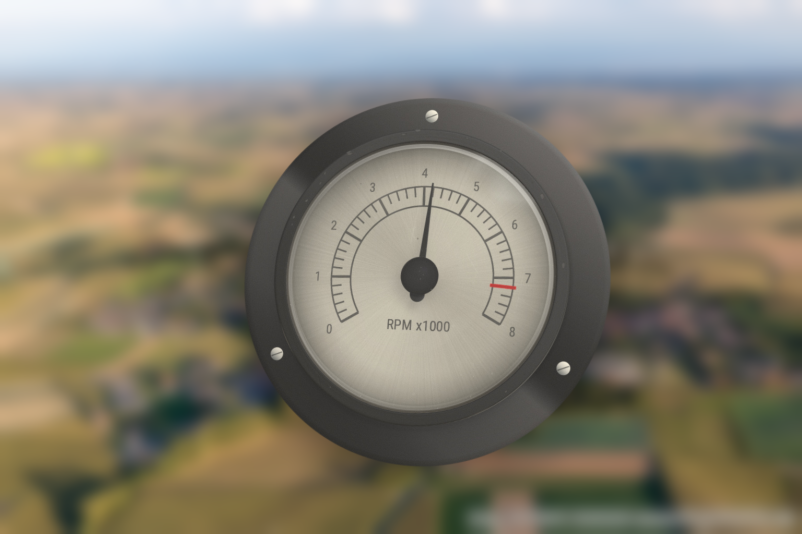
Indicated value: 4200 rpm
